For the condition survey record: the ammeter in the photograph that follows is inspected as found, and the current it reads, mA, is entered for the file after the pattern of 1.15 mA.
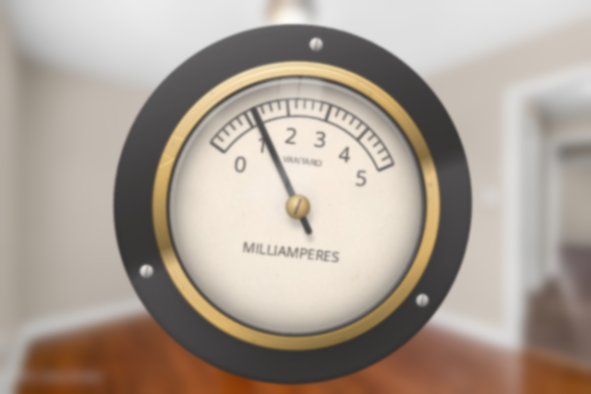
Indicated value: 1.2 mA
